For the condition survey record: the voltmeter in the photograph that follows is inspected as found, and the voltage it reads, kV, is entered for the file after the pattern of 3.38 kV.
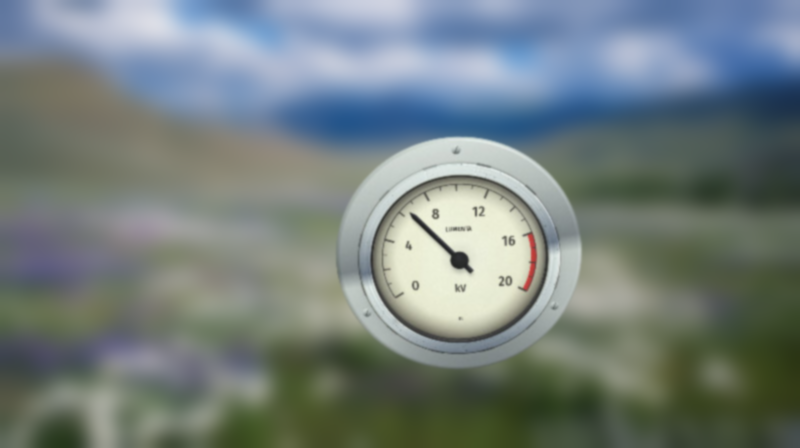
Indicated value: 6.5 kV
